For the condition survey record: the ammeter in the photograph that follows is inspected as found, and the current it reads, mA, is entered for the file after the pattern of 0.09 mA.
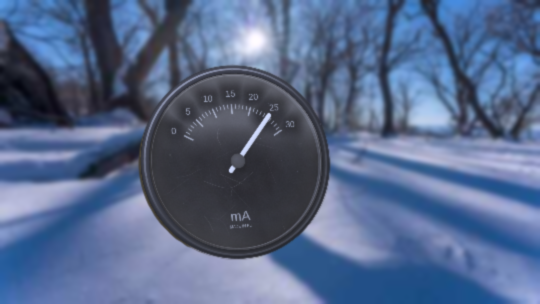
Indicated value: 25 mA
